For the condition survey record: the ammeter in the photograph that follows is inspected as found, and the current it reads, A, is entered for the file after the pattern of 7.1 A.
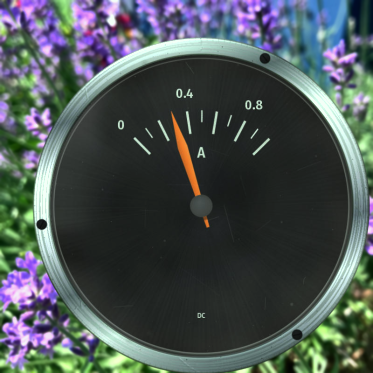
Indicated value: 0.3 A
